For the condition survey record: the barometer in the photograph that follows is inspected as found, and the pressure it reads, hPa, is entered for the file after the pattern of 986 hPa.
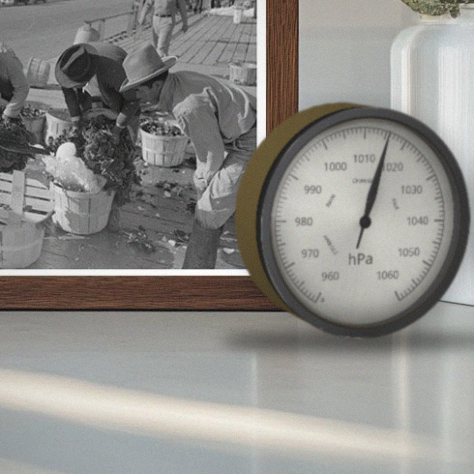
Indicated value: 1015 hPa
